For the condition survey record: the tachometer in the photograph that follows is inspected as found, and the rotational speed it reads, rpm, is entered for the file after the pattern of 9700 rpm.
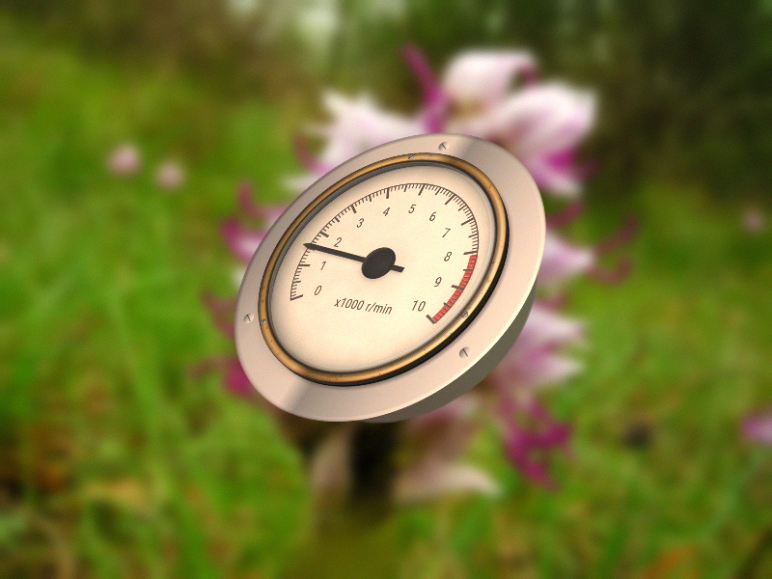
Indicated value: 1500 rpm
